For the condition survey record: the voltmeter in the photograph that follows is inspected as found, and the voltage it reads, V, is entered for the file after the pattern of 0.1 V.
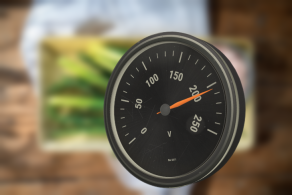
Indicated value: 205 V
